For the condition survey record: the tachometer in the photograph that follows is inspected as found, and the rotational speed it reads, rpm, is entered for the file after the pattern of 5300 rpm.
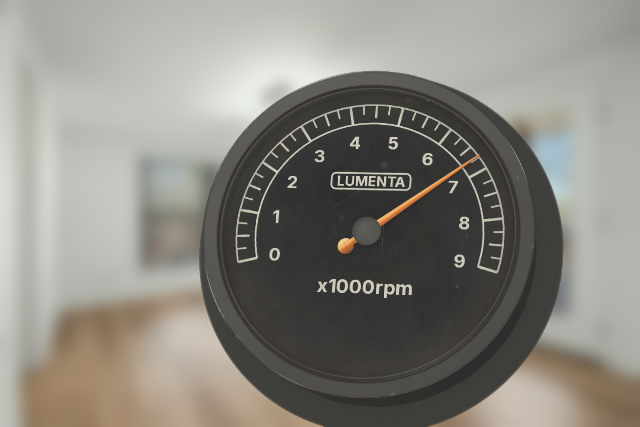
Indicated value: 6750 rpm
